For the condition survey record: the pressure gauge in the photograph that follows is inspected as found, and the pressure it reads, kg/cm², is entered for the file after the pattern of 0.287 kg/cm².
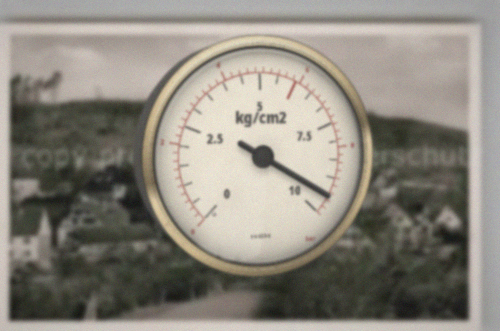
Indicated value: 9.5 kg/cm²
